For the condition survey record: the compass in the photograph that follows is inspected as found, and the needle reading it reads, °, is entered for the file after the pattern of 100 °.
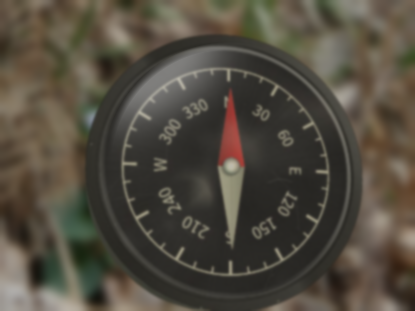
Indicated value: 0 °
